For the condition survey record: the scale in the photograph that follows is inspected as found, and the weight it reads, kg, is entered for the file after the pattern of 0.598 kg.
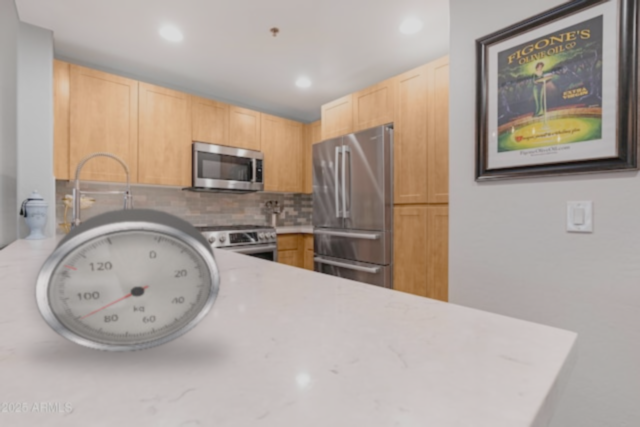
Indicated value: 90 kg
